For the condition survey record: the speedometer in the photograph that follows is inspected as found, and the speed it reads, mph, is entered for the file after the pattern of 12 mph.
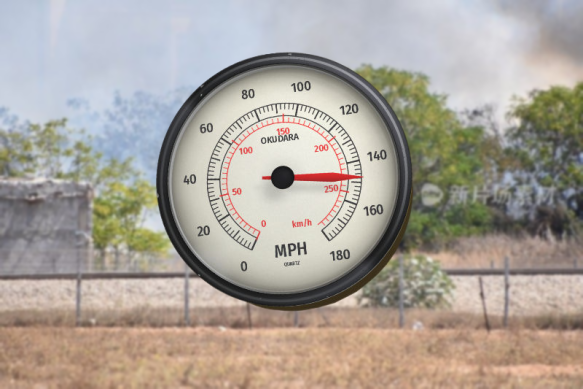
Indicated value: 148 mph
